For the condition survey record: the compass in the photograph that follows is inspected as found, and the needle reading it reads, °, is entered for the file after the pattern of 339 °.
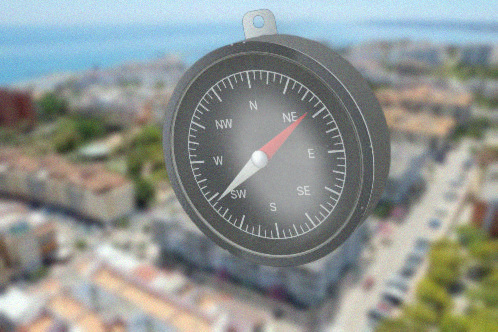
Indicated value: 55 °
